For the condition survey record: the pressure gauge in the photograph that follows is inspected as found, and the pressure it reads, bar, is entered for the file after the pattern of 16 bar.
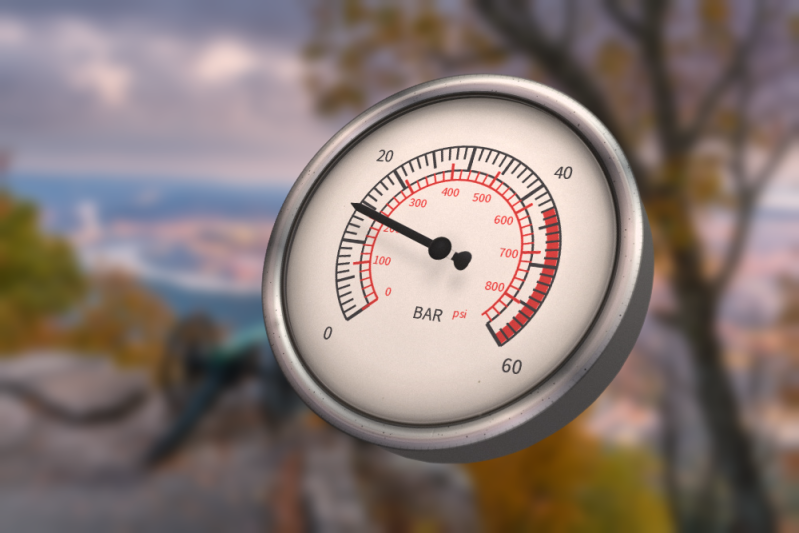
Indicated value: 14 bar
